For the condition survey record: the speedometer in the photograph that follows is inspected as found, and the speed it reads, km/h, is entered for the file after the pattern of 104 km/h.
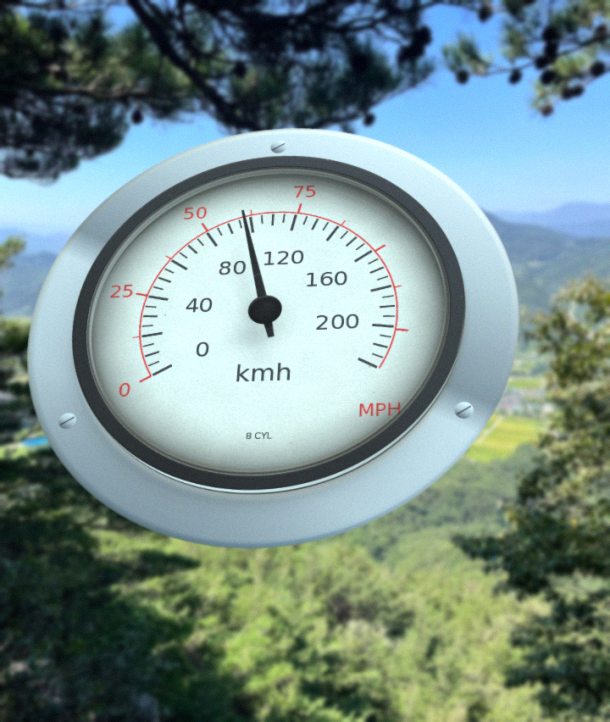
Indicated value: 97.5 km/h
